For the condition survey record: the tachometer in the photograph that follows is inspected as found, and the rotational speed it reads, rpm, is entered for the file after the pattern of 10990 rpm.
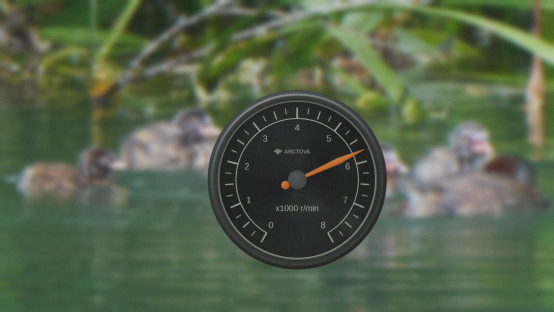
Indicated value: 5750 rpm
